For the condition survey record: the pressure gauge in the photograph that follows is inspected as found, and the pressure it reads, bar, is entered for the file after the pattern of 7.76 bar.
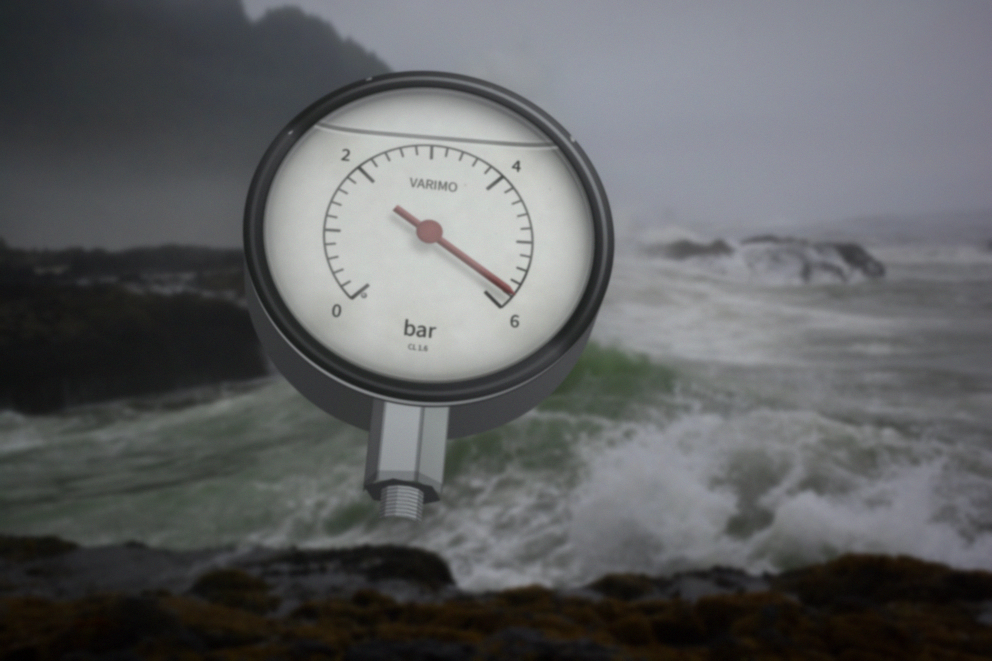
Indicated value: 5.8 bar
